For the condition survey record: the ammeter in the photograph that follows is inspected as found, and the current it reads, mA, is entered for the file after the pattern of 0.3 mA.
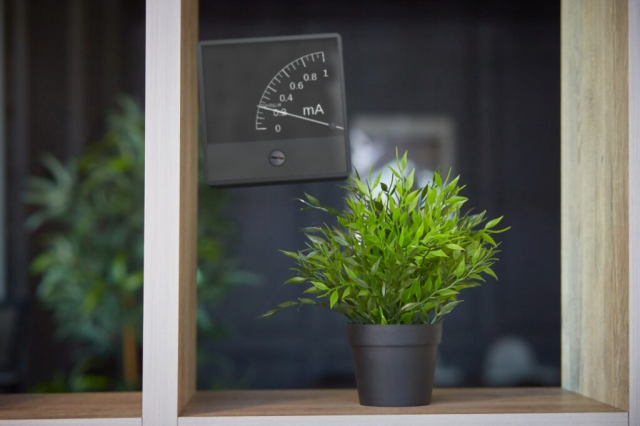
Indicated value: 0.2 mA
